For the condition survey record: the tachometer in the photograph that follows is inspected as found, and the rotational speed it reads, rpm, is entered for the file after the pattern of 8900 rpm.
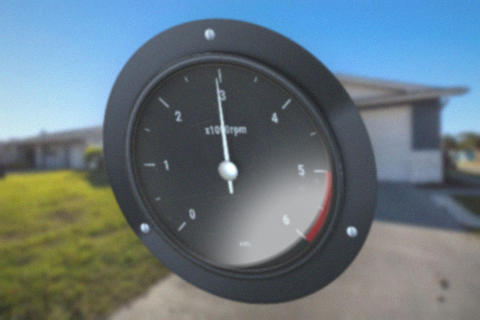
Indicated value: 3000 rpm
